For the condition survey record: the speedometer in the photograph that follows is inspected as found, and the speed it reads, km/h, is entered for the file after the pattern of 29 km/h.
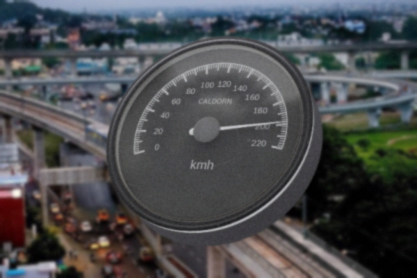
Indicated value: 200 km/h
